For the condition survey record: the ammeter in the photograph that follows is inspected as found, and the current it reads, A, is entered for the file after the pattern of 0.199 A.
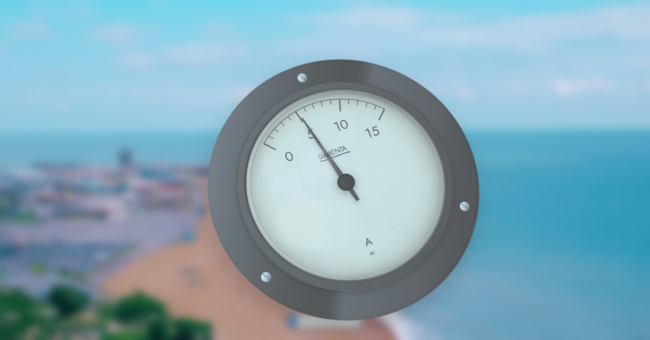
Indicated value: 5 A
